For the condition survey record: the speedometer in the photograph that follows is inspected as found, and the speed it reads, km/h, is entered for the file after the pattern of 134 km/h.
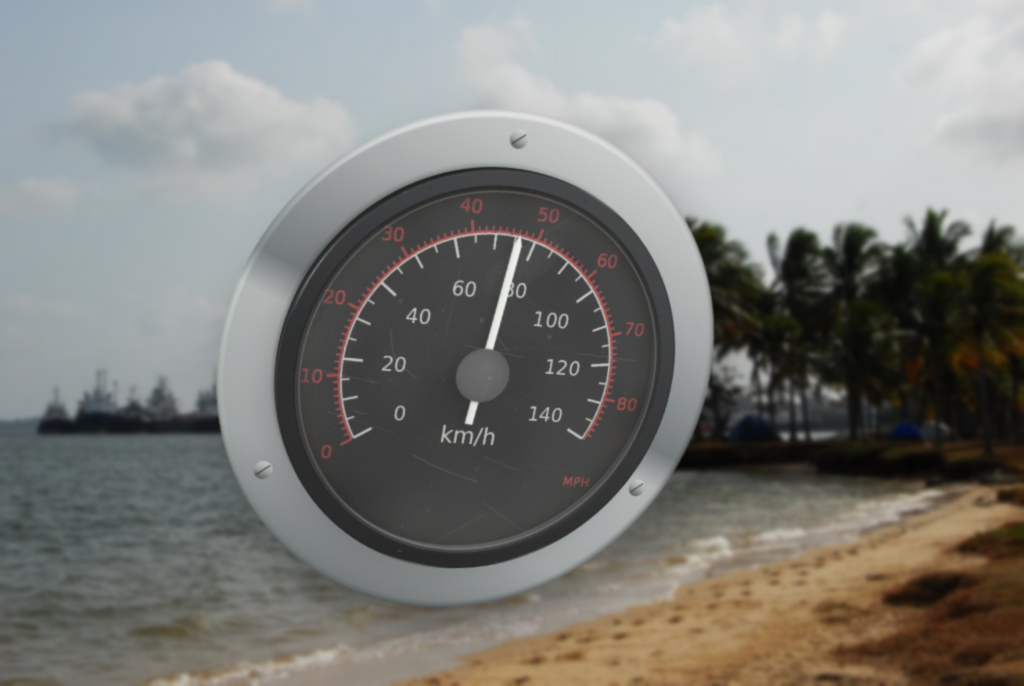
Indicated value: 75 km/h
